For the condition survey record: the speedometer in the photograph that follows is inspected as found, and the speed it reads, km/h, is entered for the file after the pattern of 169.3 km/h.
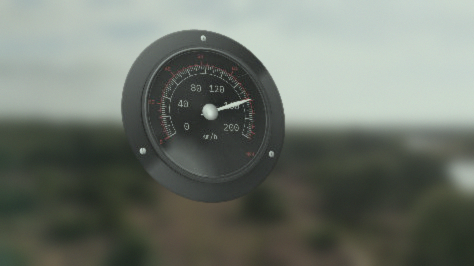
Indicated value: 160 km/h
